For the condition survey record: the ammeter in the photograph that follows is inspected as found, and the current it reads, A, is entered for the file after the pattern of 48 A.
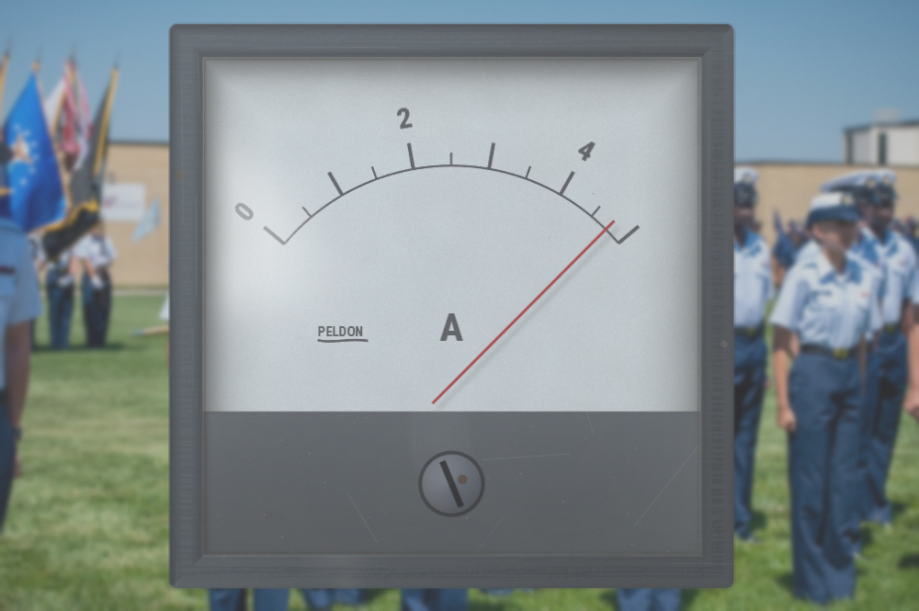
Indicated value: 4.75 A
